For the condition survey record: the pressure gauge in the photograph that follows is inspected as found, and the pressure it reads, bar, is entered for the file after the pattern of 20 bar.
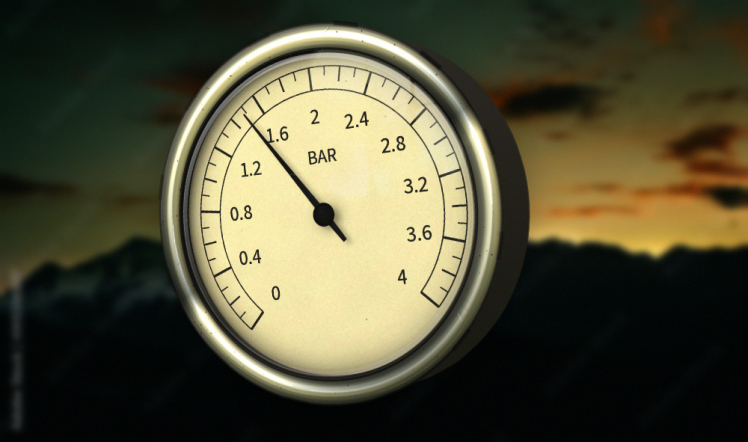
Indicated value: 1.5 bar
